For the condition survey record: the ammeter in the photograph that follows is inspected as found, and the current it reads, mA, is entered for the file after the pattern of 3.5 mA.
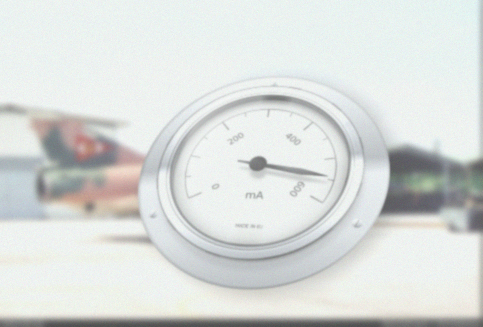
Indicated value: 550 mA
